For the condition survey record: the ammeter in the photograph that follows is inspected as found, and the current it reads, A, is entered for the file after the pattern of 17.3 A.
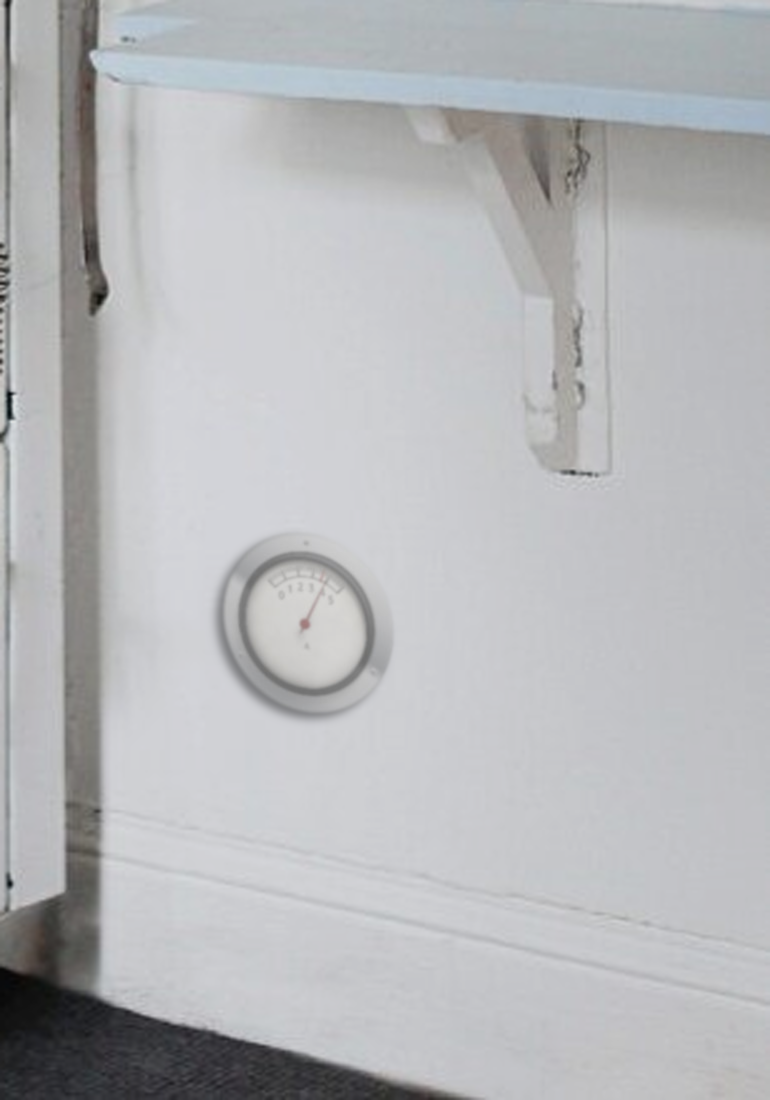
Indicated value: 4 A
